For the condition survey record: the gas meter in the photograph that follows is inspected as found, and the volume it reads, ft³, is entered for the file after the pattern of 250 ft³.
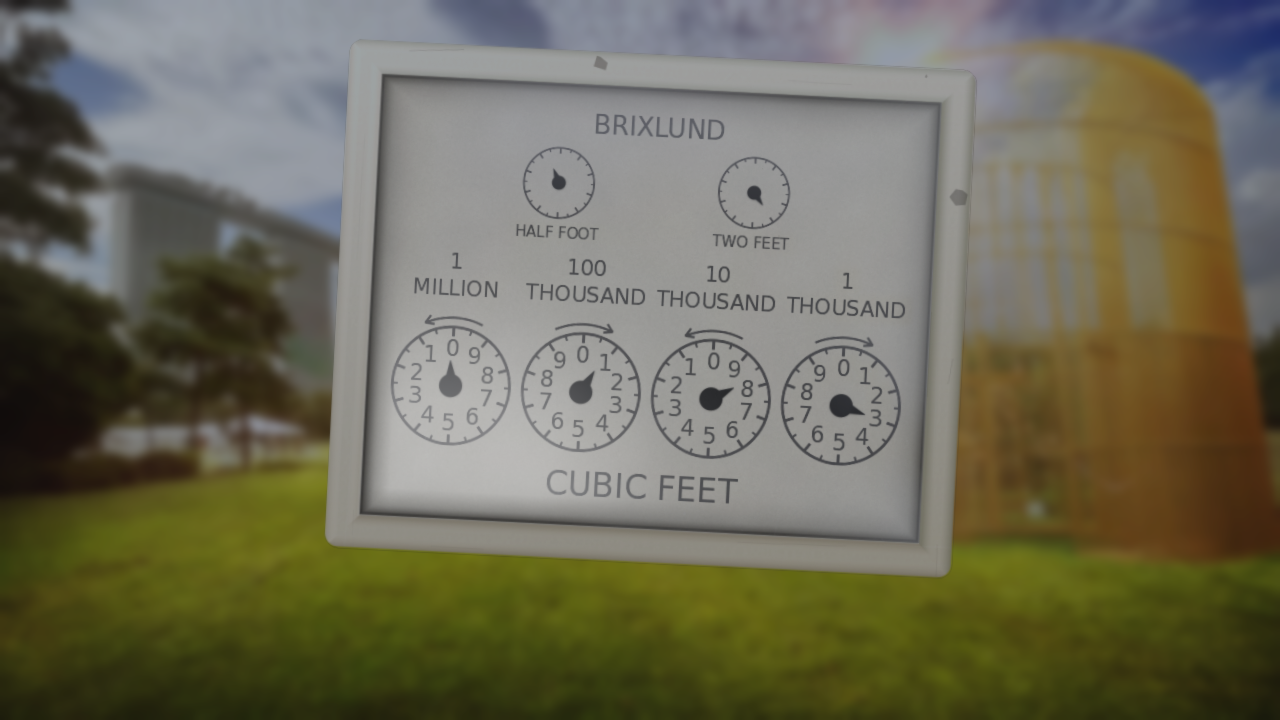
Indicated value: 8300 ft³
